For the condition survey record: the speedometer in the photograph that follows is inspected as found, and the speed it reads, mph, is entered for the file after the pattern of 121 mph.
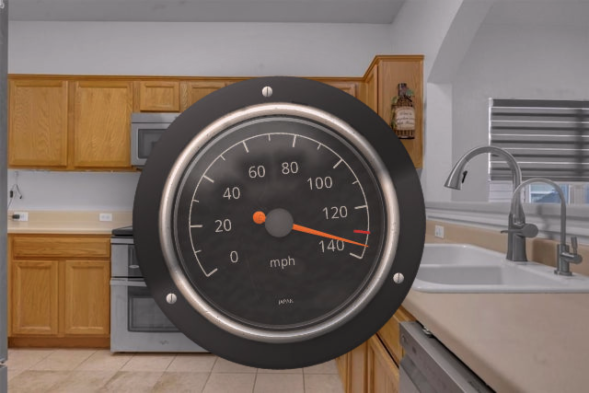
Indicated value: 135 mph
